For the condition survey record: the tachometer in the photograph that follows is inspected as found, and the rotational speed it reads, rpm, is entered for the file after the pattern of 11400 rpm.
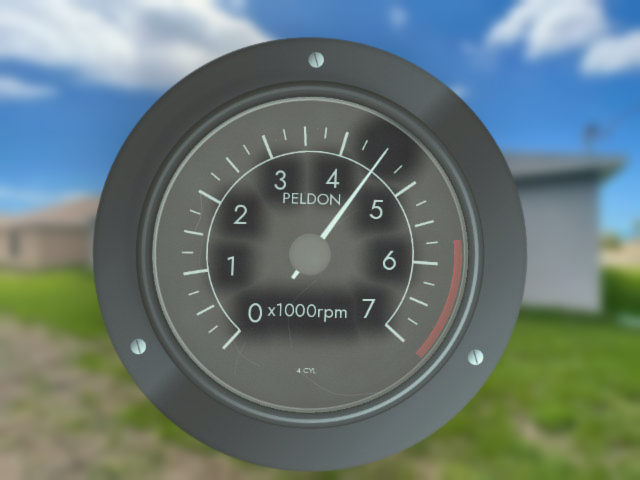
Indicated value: 4500 rpm
